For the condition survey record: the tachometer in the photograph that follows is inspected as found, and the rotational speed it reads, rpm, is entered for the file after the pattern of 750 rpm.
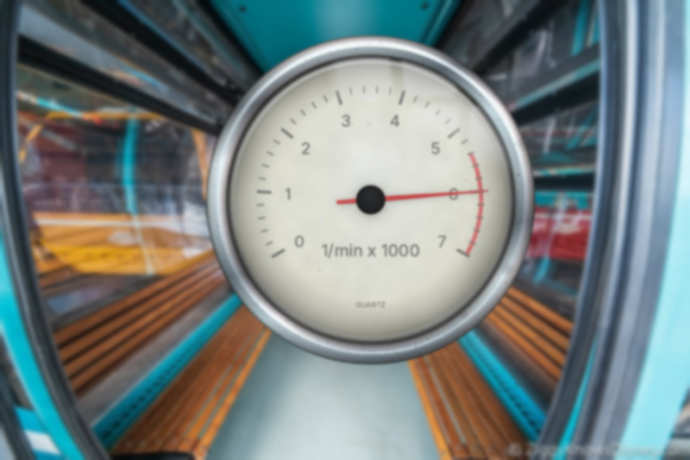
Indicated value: 6000 rpm
